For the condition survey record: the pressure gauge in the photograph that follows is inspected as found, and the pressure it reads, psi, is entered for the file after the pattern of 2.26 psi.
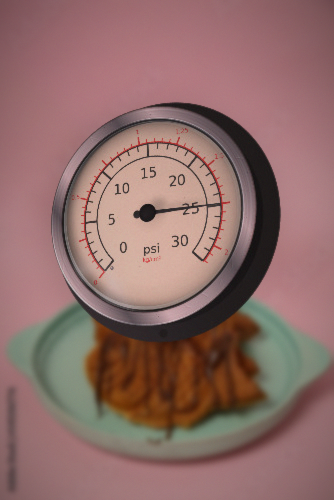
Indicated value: 25 psi
